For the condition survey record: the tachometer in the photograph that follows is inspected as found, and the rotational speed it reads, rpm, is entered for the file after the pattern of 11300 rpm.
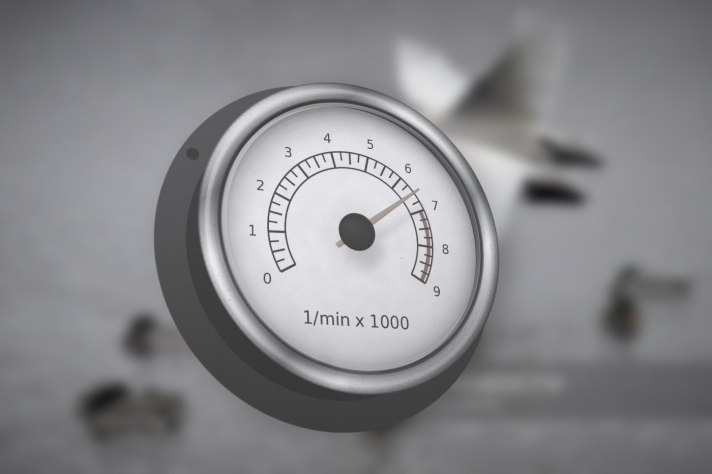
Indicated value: 6500 rpm
